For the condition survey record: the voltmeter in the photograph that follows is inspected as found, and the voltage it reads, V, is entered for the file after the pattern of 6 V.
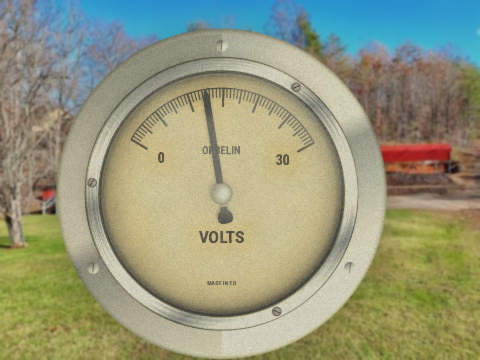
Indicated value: 12.5 V
